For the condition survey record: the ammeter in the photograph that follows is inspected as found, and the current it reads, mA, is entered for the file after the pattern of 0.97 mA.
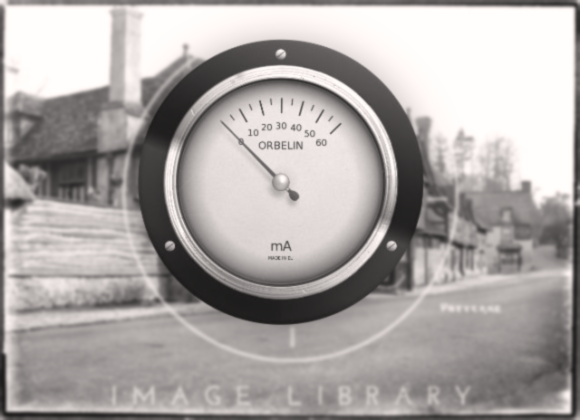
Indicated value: 0 mA
